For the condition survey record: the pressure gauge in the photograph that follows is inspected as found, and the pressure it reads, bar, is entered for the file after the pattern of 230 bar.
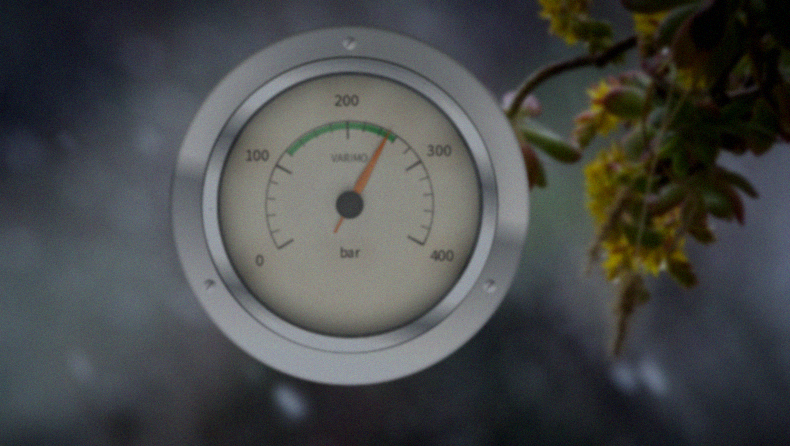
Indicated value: 250 bar
